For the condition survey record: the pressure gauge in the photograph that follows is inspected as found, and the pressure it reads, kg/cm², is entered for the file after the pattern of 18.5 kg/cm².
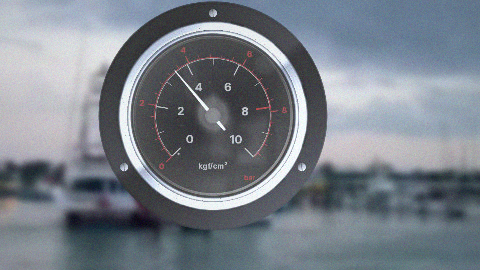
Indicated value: 3.5 kg/cm²
